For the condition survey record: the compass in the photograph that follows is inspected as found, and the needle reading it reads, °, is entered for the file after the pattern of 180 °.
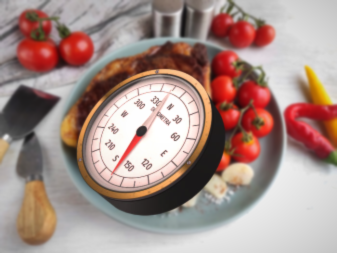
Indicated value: 165 °
